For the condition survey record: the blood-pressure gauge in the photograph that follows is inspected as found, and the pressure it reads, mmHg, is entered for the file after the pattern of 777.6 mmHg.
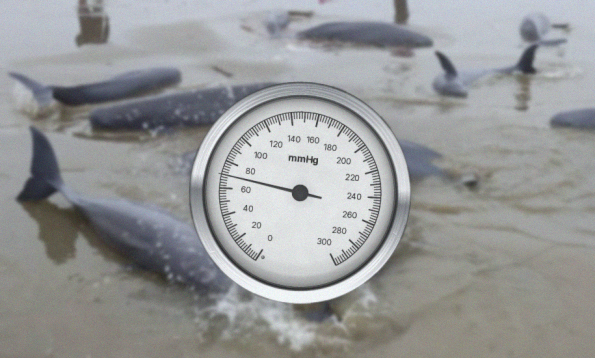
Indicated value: 70 mmHg
